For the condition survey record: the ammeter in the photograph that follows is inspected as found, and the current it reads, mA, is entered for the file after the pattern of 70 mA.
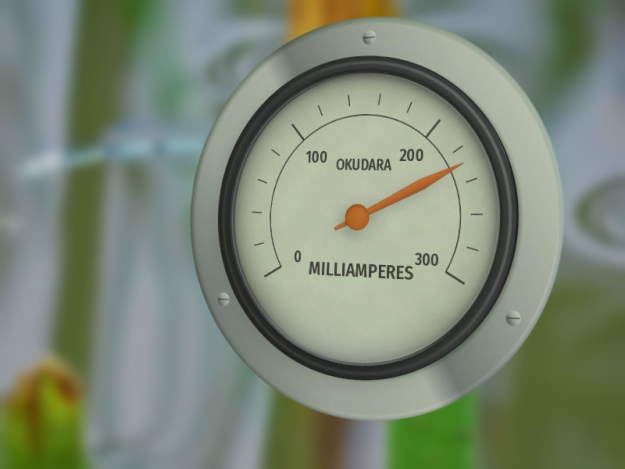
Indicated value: 230 mA
